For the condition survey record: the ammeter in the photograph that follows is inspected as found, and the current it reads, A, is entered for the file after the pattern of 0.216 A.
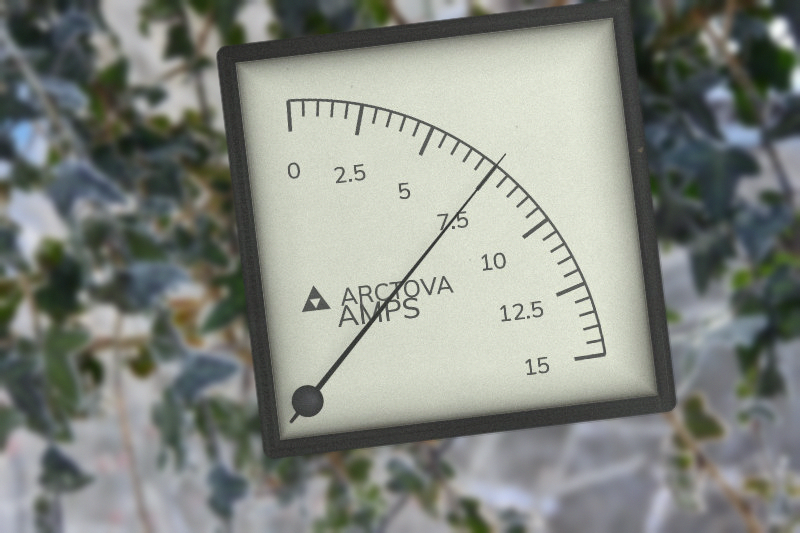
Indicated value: 7.5 A
